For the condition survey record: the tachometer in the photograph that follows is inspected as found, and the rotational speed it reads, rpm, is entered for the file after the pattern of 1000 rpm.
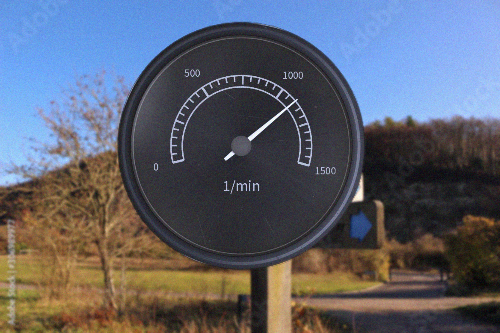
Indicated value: 1100 rpm
